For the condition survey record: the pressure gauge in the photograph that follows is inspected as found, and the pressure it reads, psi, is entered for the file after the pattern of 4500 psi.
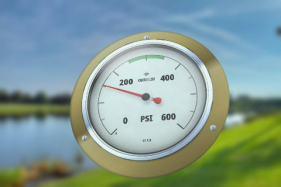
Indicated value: 150 psi
